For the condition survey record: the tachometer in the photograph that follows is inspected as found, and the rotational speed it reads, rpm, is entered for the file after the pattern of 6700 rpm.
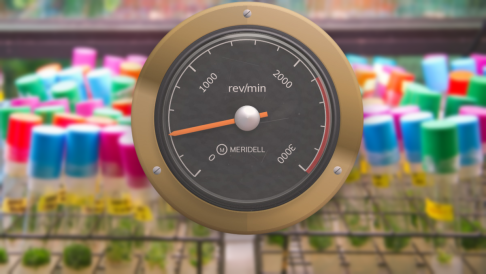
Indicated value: 400 rpm
